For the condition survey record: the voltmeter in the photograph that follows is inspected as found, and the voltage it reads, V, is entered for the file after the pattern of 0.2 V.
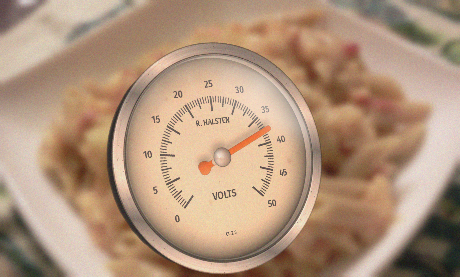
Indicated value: 37.5 V
